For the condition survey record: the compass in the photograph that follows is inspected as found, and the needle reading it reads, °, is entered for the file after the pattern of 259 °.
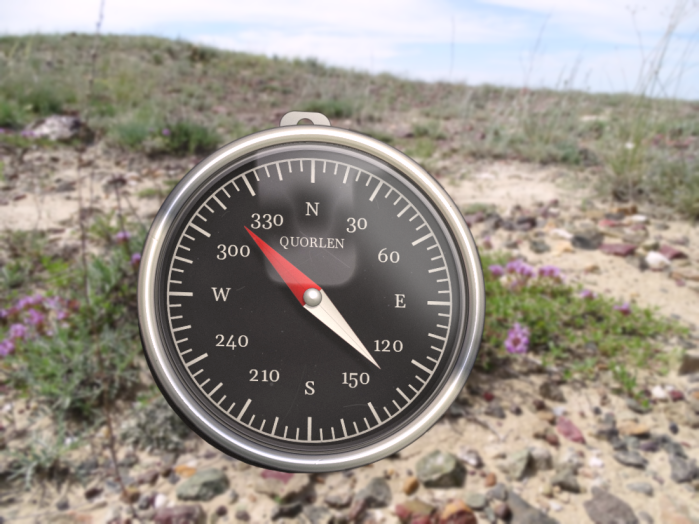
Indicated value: 315 °
